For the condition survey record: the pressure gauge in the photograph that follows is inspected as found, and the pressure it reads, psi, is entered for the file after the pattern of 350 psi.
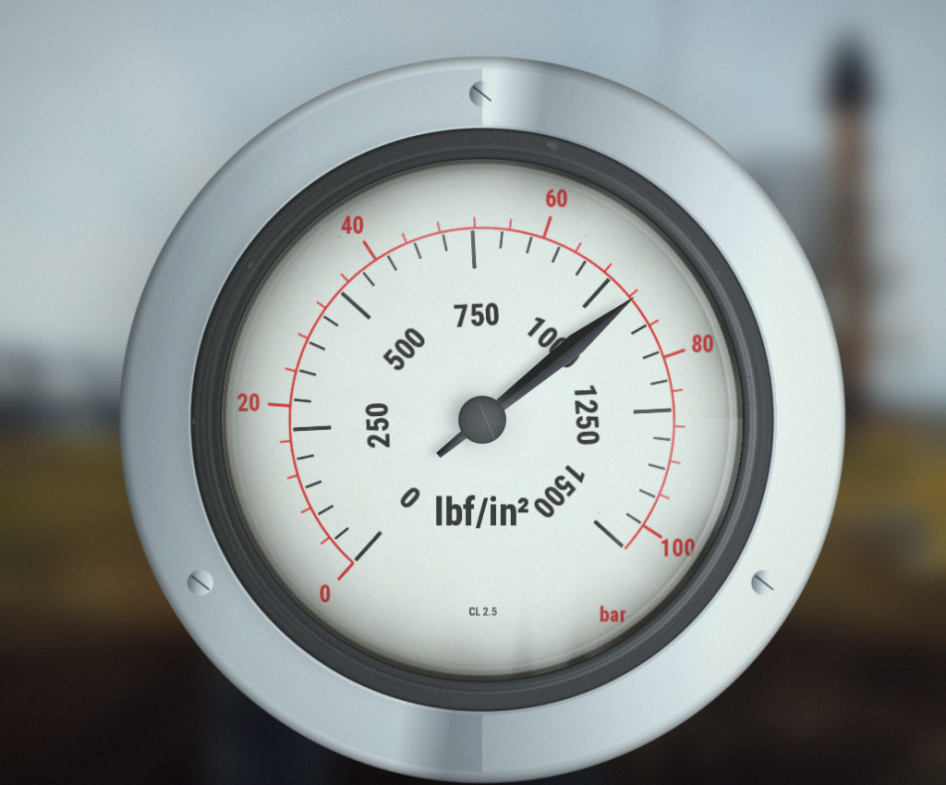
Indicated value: 1050 psi
